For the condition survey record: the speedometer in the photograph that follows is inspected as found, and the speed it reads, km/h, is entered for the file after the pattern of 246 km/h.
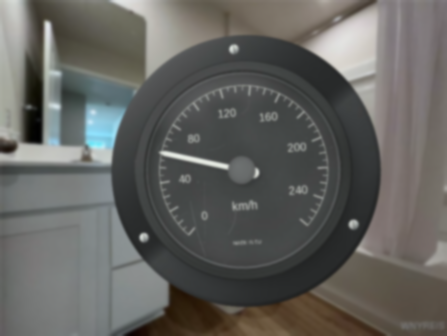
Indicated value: 60 km/h
